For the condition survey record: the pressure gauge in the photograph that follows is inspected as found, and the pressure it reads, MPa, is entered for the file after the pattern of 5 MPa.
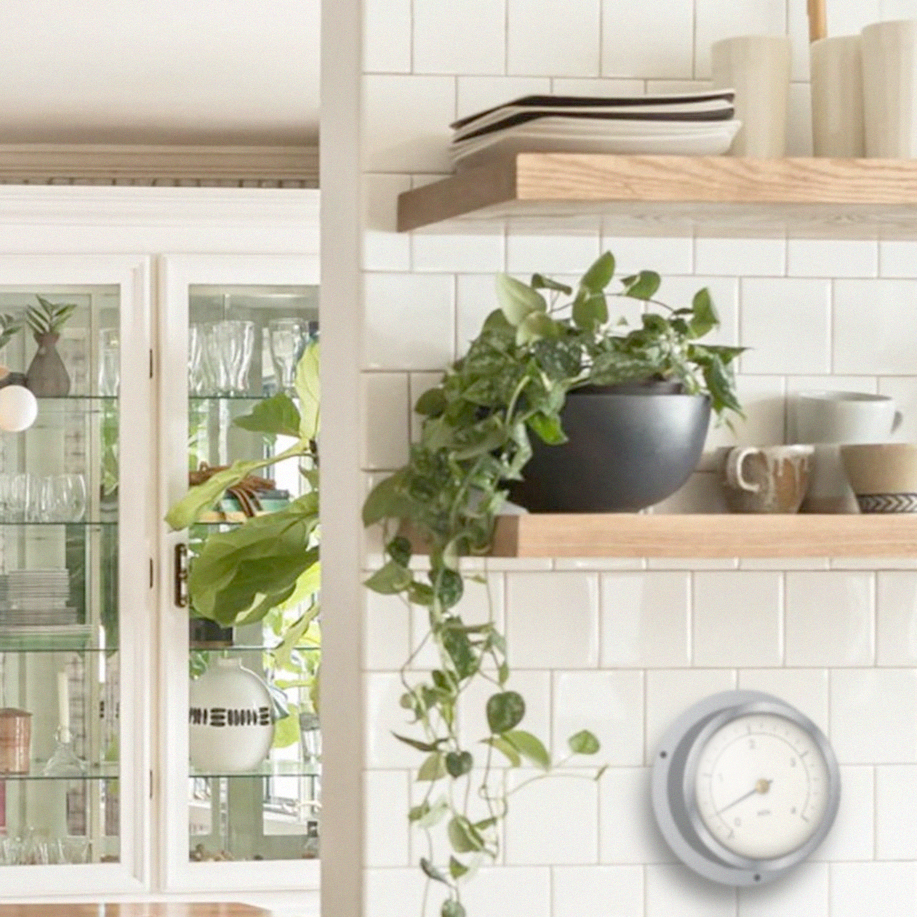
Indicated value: 0.4 MPa
